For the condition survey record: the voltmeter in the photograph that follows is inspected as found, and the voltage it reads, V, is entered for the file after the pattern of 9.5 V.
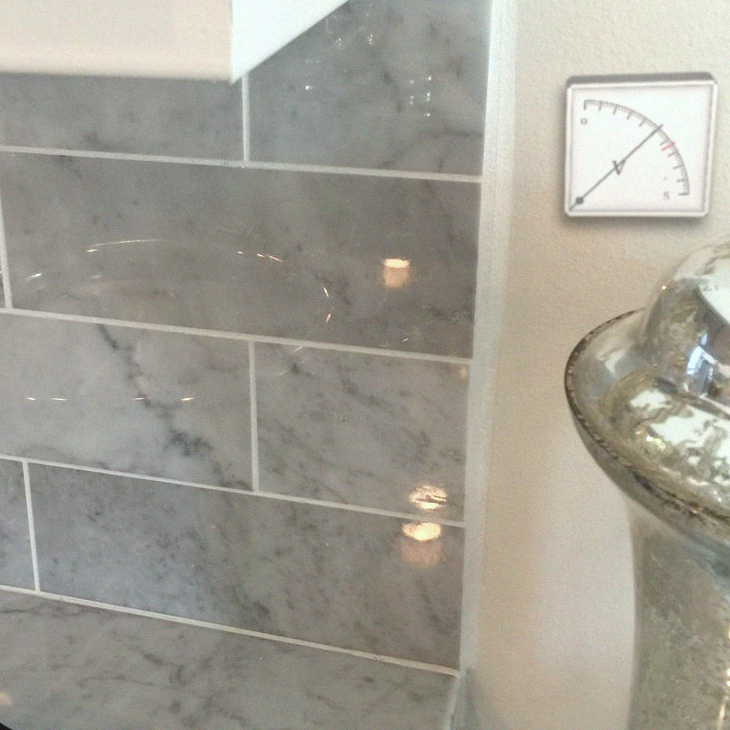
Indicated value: 2.5 V
